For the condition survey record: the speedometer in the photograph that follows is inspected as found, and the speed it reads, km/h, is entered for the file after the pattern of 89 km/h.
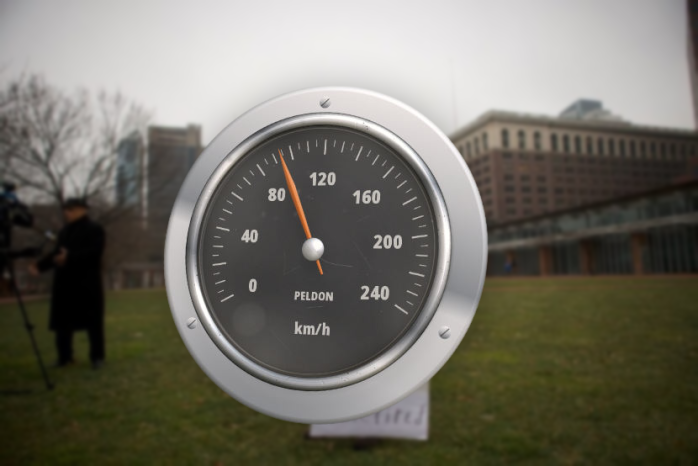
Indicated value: 95 km/h
